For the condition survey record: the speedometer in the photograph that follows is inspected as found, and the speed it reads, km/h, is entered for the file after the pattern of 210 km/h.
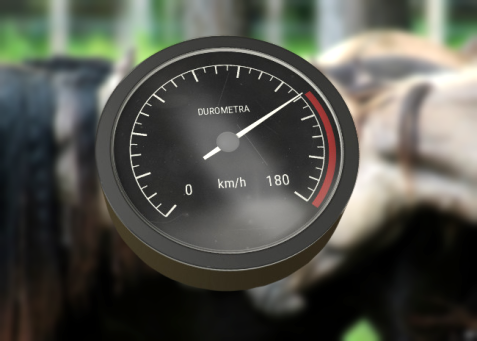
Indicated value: 130 km/h
